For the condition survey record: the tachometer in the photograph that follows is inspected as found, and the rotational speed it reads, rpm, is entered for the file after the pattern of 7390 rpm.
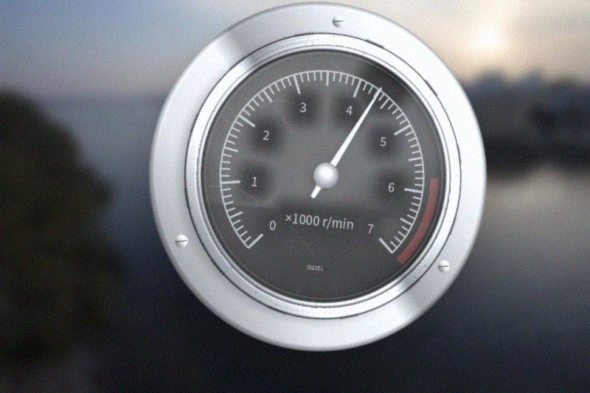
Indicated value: 4300 rpm
